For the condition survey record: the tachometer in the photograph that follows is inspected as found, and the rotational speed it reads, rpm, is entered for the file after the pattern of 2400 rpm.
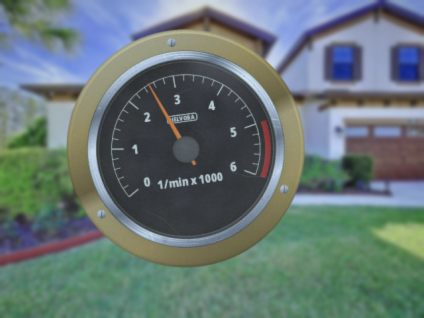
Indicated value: 2500 rpm
